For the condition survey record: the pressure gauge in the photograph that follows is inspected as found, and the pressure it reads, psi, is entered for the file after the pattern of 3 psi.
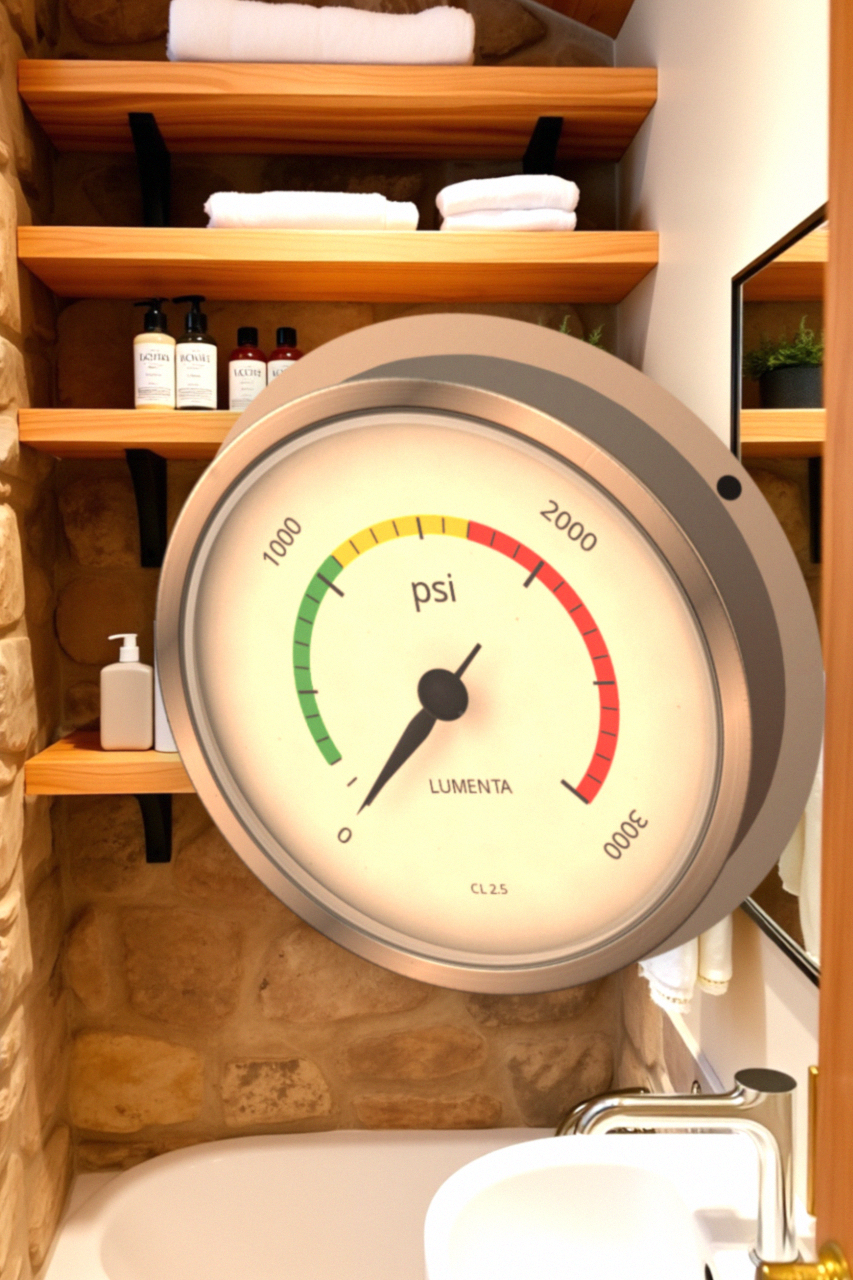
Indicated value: 0 psi
